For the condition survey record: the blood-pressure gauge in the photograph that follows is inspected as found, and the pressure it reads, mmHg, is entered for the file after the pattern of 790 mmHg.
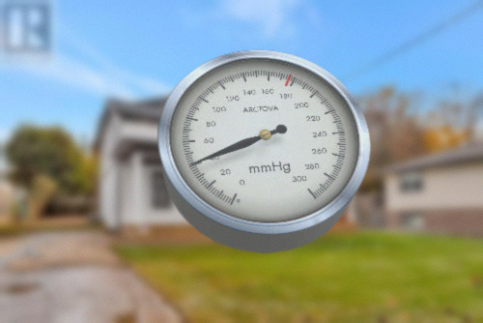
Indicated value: 40 mmHg
